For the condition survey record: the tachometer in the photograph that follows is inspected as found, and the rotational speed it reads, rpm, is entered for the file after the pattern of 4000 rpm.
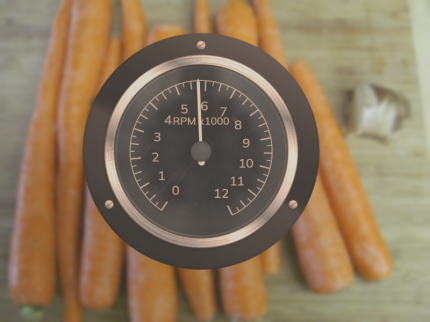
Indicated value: 5750 rpm
